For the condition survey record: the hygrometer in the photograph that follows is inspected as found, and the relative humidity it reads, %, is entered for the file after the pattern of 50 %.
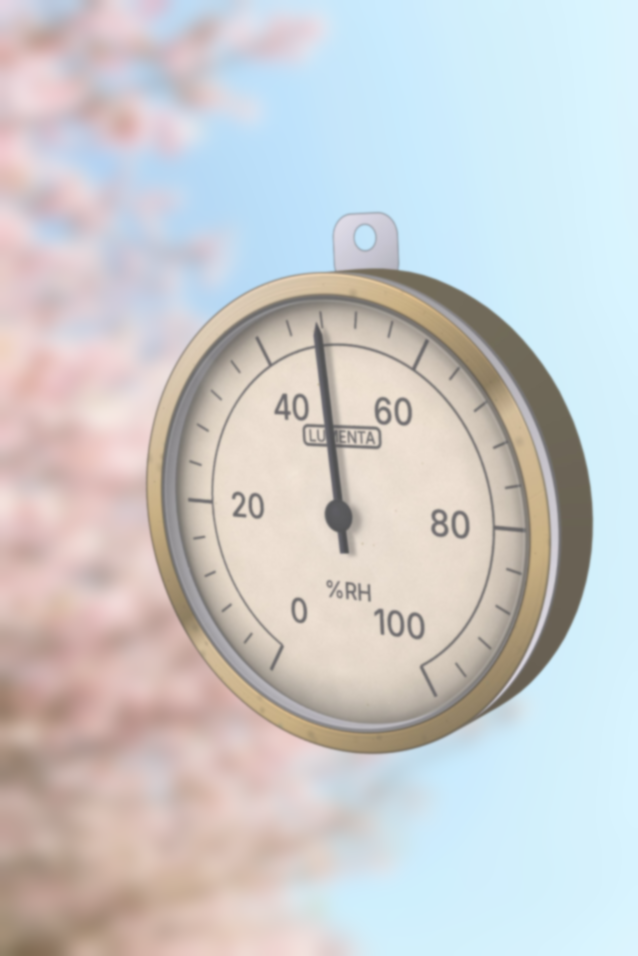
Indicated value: 48 %
